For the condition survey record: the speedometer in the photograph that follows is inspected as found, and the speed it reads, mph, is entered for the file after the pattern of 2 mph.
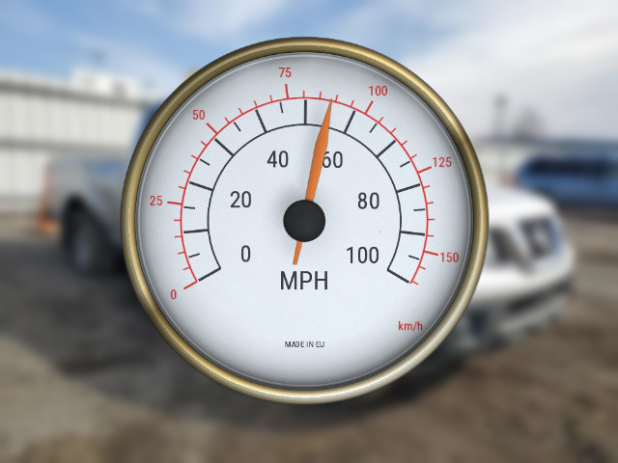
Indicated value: 55 mph
